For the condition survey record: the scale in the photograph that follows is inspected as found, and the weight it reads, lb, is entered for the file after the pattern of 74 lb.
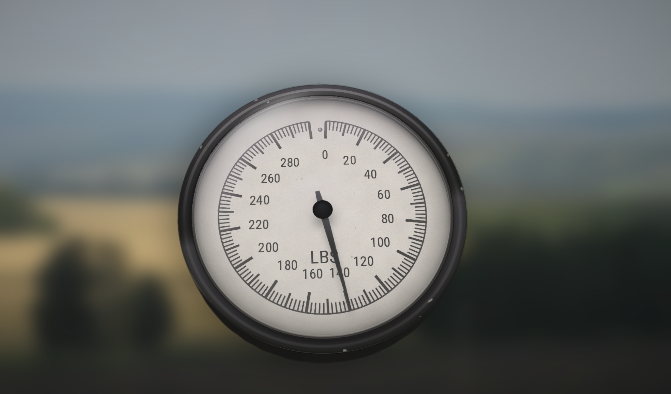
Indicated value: 140 lb
